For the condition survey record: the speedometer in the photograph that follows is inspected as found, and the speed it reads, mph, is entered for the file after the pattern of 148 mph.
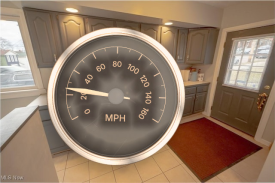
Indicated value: 25 mph
